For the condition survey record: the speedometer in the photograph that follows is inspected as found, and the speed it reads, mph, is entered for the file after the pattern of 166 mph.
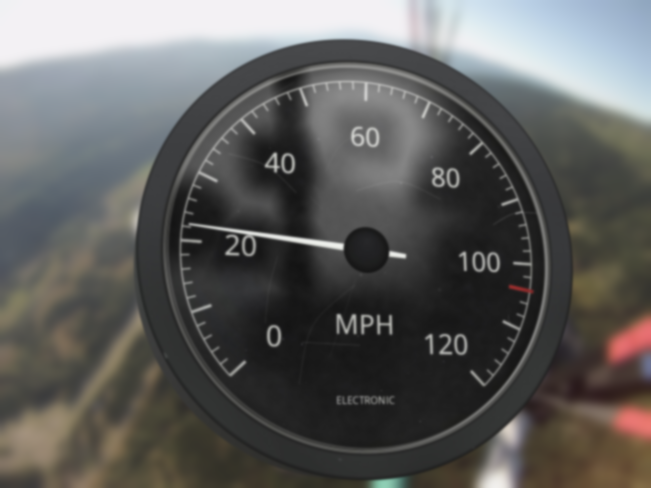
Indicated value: 22 mph
